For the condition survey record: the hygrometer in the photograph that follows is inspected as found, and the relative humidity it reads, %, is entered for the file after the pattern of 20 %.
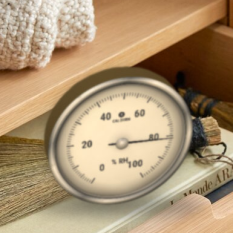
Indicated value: 80 %
